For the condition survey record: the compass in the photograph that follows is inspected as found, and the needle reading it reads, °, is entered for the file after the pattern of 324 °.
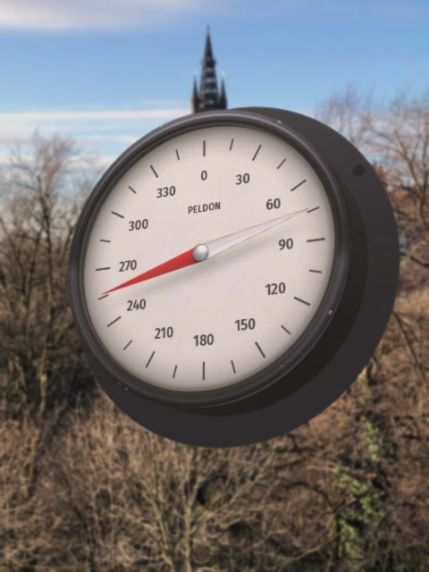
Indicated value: 255 °
